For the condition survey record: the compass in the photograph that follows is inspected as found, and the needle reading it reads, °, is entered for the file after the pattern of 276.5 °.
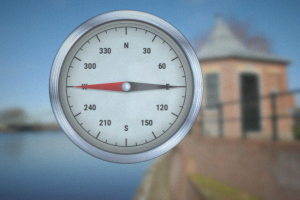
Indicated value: 270 °
